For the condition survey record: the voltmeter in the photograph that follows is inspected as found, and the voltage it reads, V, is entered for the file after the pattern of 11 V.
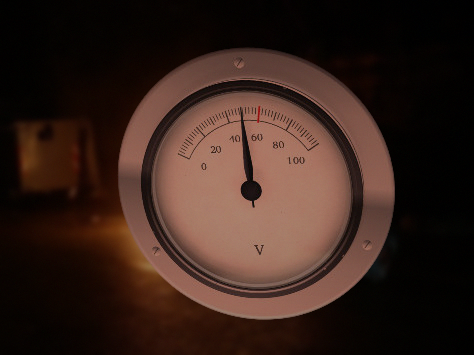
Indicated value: 50 V
